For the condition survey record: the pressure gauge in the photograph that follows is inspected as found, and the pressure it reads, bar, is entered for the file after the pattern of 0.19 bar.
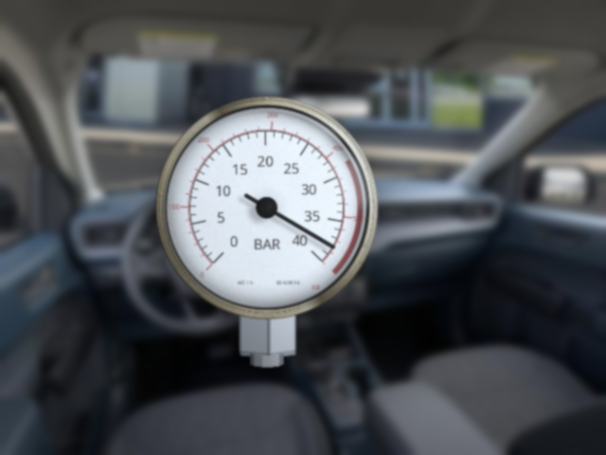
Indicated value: 38 bar
